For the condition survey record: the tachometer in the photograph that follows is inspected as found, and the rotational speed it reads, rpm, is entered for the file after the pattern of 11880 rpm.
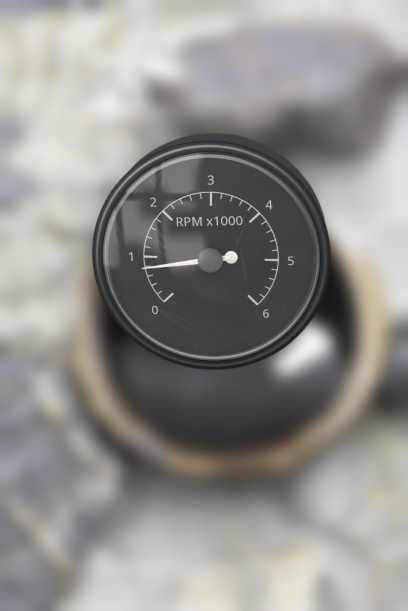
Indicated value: 800 rpm
